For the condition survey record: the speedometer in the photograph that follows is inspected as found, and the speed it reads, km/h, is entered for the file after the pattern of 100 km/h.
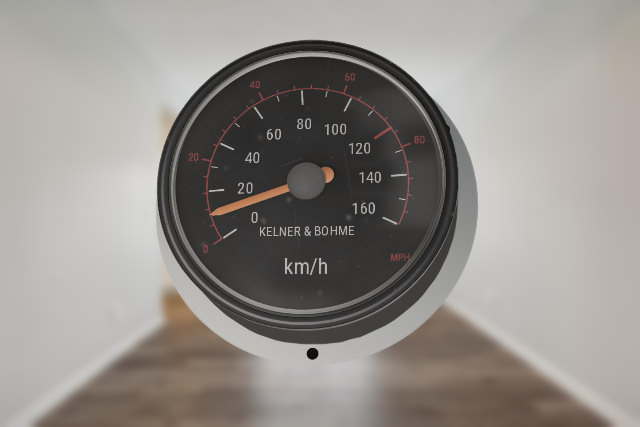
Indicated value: 10 km/h
